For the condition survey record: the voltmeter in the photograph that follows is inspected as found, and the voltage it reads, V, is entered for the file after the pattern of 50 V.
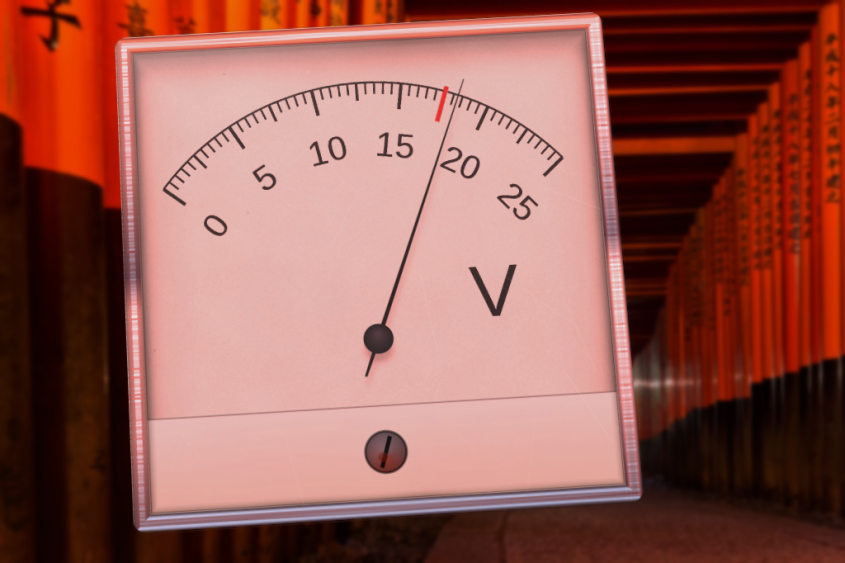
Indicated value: 18.25 V
